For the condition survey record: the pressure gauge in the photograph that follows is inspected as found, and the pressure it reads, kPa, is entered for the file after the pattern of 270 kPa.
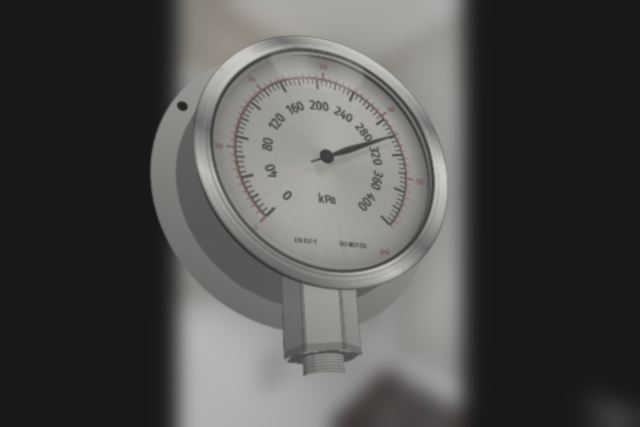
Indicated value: 300 kPa
